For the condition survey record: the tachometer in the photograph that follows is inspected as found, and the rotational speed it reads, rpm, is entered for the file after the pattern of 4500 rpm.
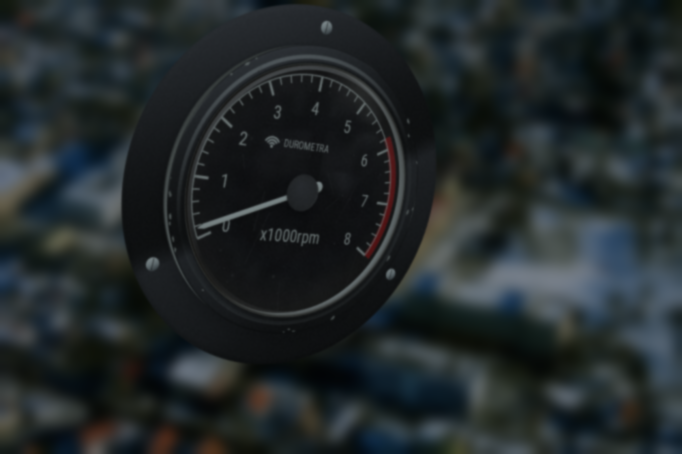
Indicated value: 200 rpm
